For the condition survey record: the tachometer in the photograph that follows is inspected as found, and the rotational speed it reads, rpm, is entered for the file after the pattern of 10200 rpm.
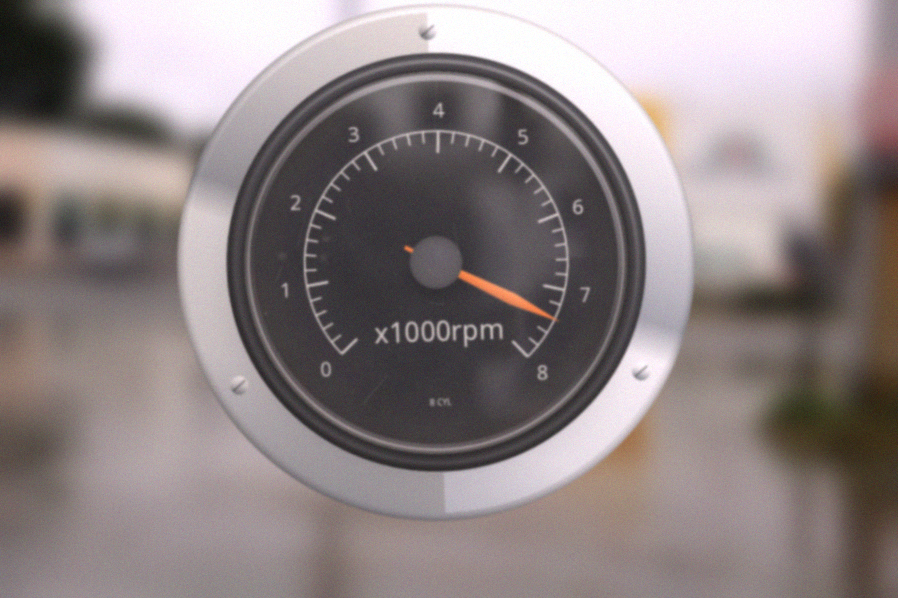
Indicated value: 7400 rpm
